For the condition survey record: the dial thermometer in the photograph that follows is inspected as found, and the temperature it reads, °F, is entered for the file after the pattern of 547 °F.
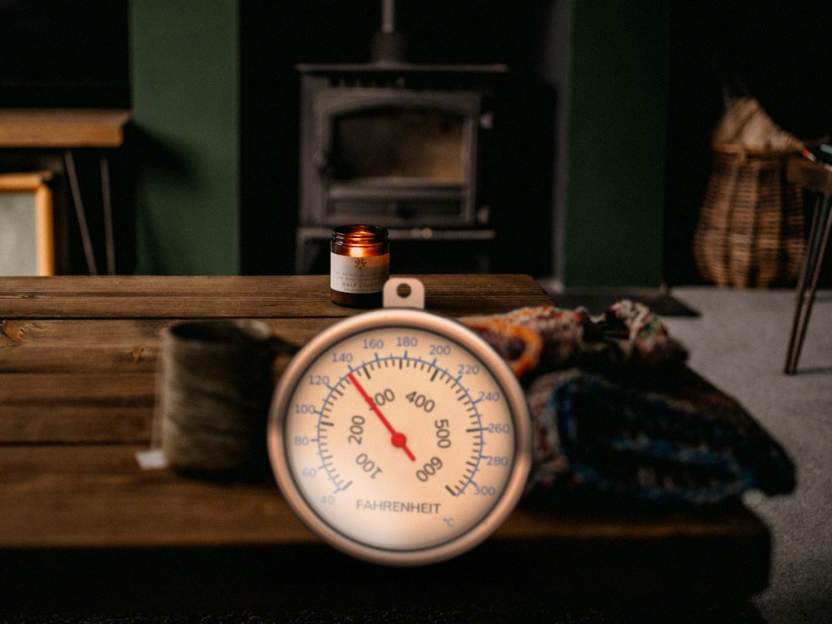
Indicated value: 280 °F
